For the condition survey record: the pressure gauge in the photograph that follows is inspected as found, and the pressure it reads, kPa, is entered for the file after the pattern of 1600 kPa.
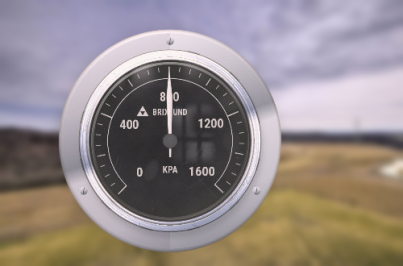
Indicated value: 800 kPa
